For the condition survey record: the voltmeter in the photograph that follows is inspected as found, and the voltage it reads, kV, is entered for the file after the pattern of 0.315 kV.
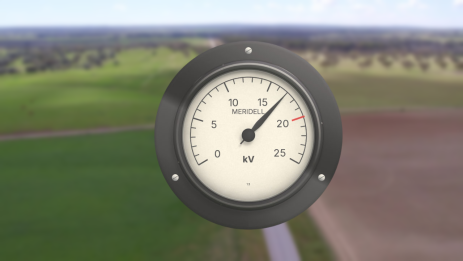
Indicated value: 17 kV
